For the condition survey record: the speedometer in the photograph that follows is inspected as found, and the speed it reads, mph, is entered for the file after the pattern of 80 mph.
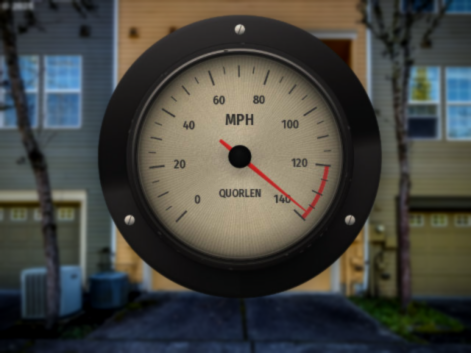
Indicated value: 137.5 mph
